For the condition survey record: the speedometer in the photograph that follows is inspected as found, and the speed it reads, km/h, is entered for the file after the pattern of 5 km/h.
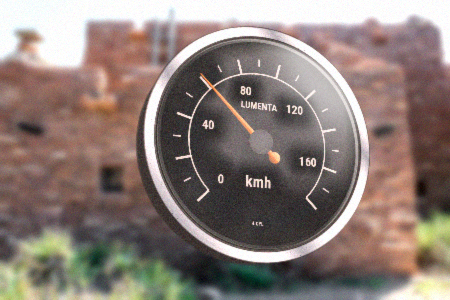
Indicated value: 60 km/h
